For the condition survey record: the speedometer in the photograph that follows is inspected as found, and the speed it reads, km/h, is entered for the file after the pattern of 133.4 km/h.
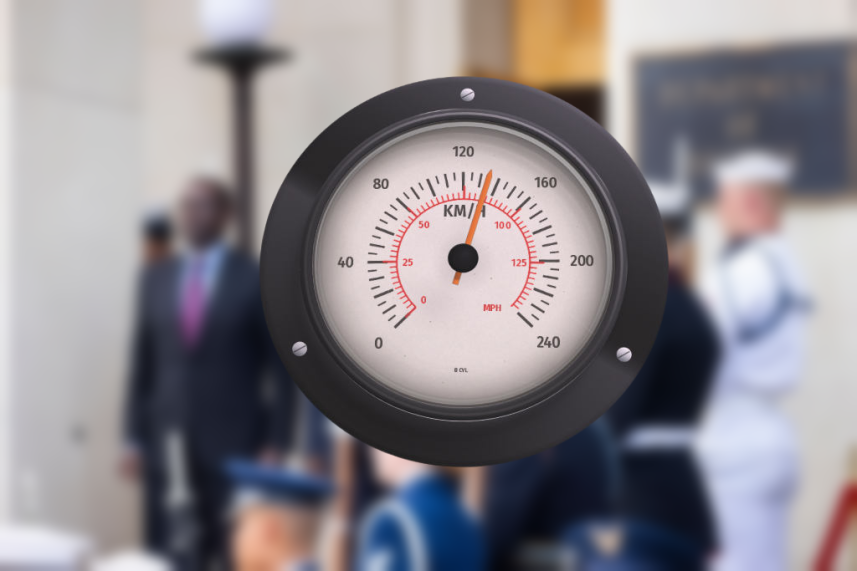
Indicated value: 135 km/h
